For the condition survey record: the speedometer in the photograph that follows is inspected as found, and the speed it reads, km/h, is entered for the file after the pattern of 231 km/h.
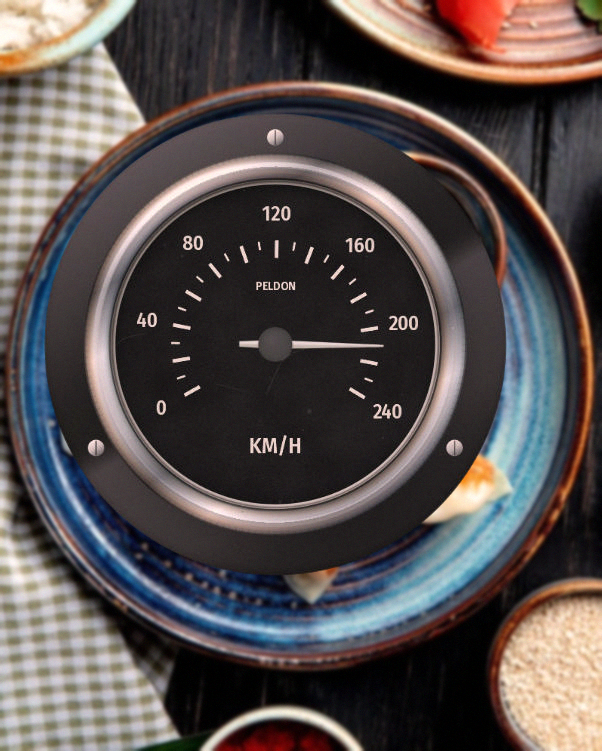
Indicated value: 210 km/h
